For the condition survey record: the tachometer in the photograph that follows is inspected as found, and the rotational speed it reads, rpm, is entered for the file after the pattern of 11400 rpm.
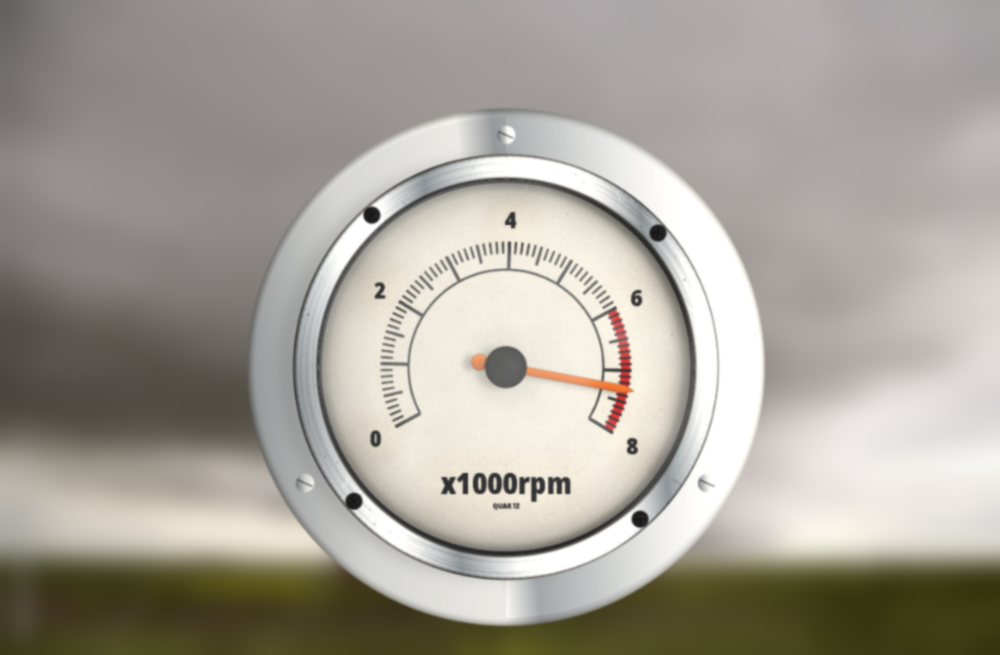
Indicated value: 7300 rpm
